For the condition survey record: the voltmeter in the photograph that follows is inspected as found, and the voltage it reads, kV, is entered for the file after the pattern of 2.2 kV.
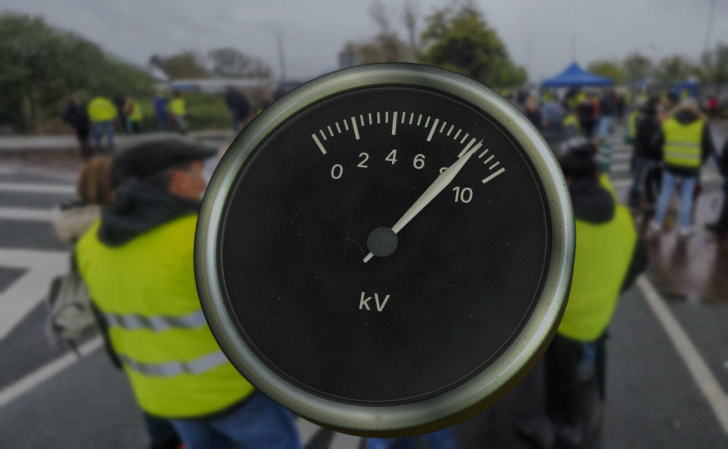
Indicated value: 8.4 kV
